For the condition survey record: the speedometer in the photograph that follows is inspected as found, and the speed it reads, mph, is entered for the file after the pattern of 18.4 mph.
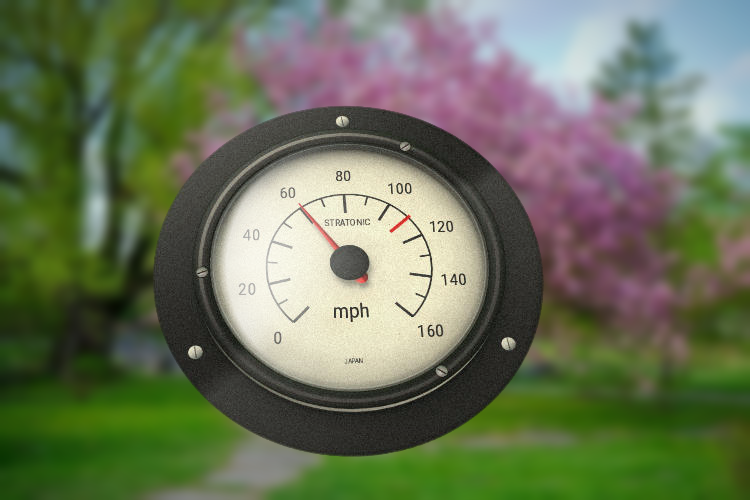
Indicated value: 60 mph
